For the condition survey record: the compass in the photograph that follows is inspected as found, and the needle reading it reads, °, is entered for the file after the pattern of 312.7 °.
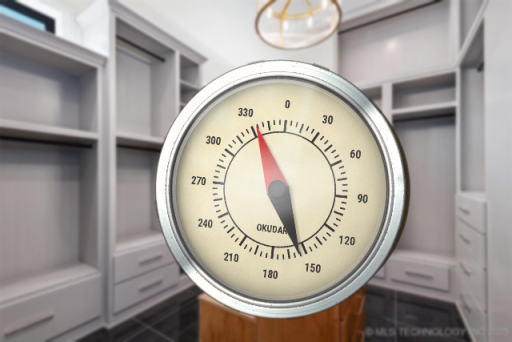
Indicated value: 335 °
